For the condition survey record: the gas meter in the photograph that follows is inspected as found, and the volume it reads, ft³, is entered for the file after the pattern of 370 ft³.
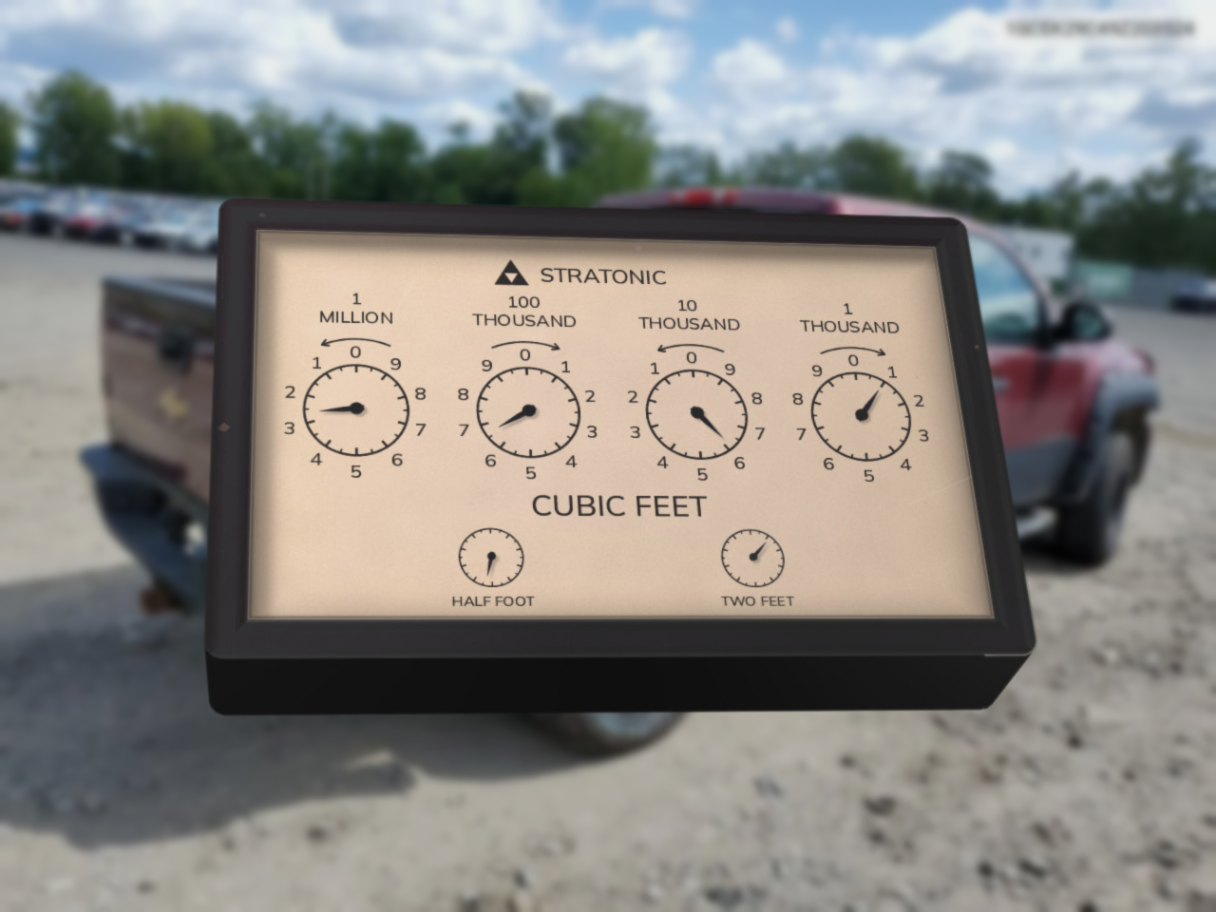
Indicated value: 266100 ft³
